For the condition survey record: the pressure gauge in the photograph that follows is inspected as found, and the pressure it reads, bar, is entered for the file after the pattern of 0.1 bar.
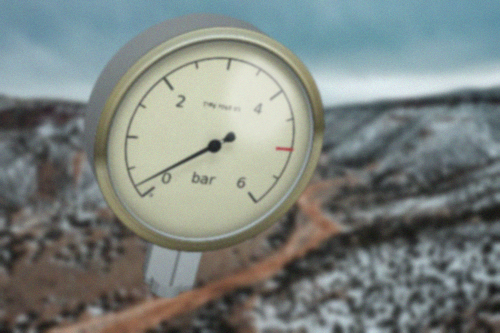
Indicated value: 0.25 bar
